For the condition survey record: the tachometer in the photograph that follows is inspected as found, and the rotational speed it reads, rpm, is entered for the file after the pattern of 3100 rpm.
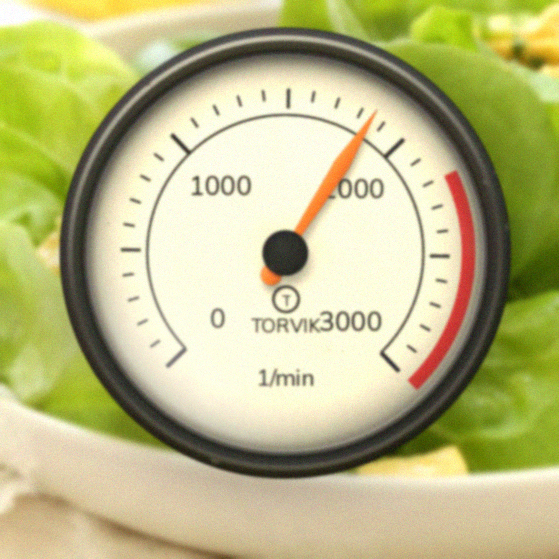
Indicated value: 1850 rpm
